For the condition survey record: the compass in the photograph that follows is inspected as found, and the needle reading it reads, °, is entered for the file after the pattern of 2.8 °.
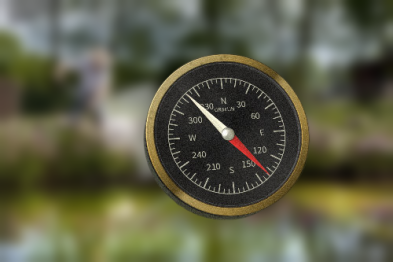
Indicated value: 140 °
